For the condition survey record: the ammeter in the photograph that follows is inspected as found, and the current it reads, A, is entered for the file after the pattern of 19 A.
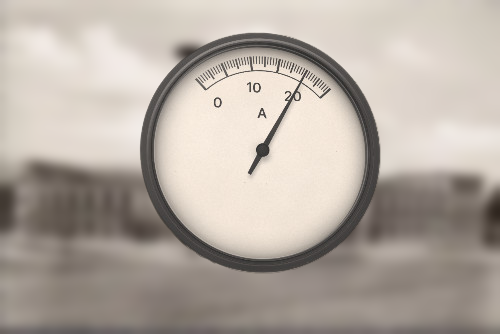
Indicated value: 20 A
